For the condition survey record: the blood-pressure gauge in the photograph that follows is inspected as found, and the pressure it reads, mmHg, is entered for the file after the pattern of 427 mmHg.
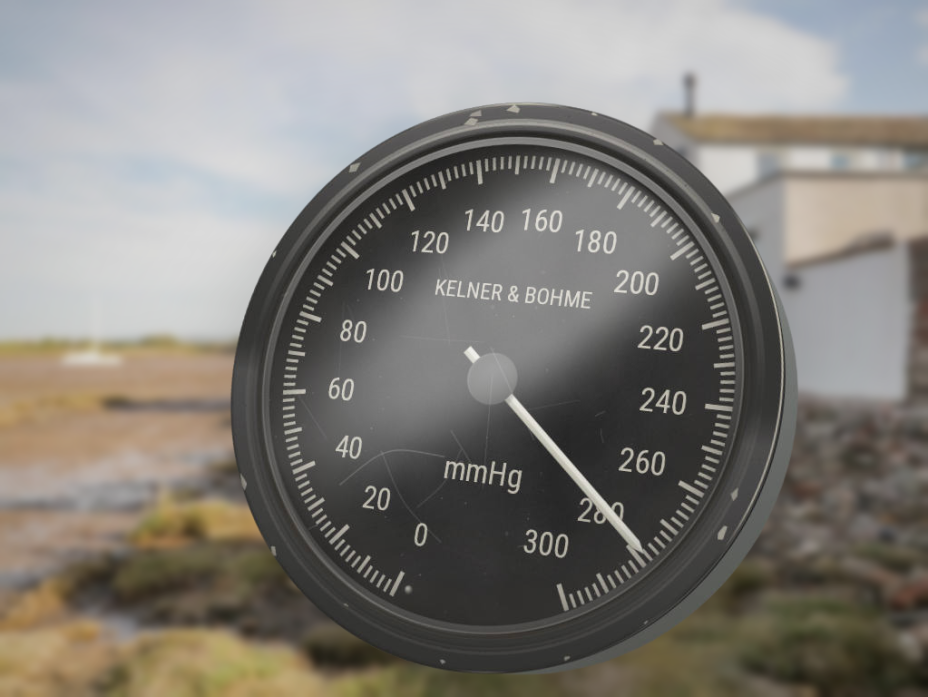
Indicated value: 278 mmHg
